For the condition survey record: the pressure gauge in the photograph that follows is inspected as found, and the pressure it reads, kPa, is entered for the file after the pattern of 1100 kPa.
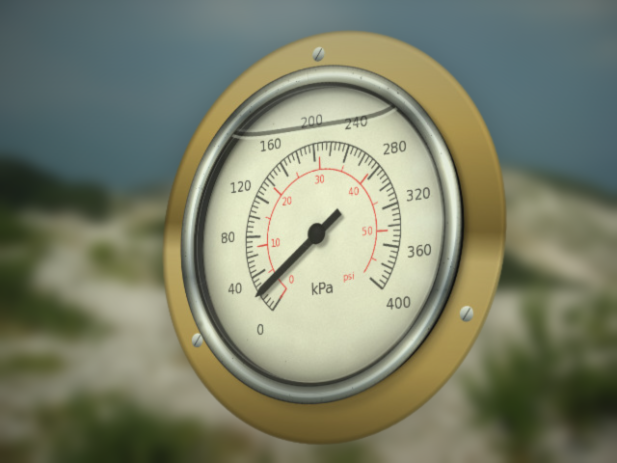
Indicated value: 20 kPa
